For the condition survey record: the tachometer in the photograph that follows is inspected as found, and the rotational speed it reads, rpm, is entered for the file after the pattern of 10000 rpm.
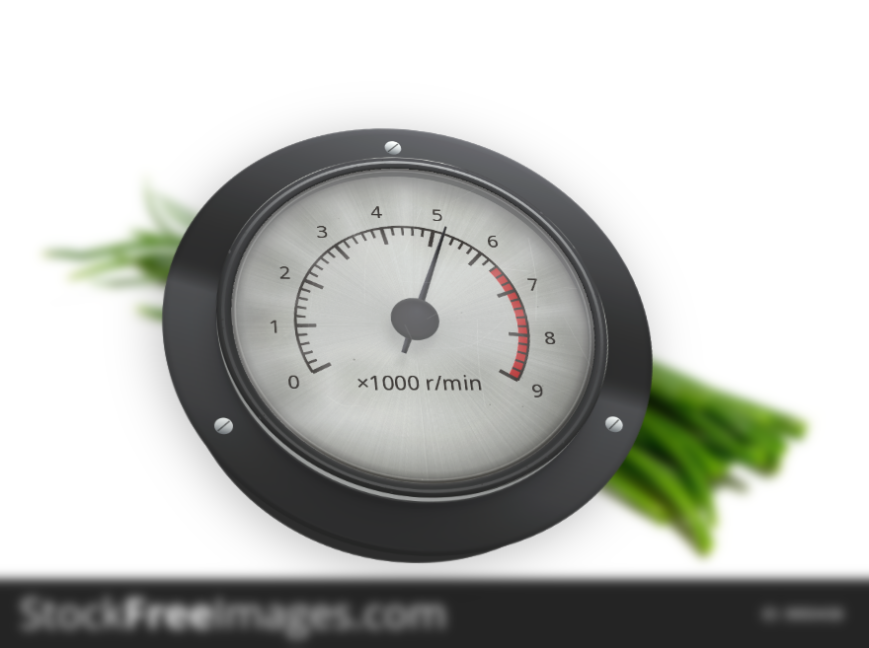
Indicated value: 5200 rpm
